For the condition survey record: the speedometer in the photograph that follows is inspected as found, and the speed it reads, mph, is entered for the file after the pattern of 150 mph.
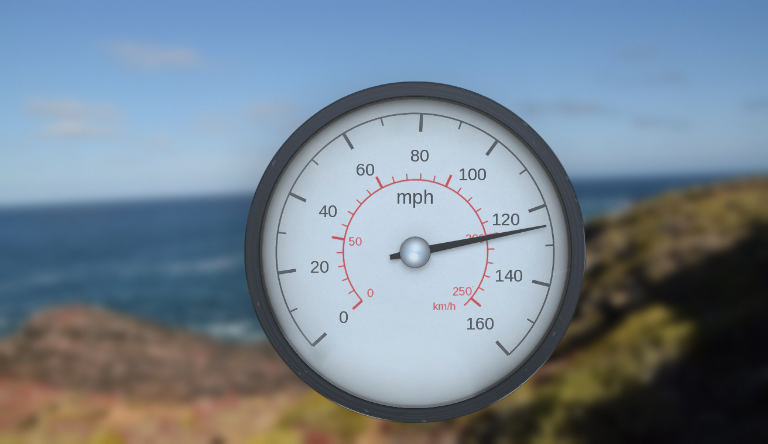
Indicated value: 125 mph
